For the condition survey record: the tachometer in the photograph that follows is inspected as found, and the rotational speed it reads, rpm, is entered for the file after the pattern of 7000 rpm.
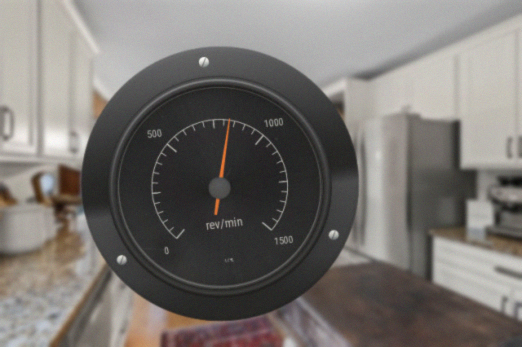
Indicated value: 825 rpm
